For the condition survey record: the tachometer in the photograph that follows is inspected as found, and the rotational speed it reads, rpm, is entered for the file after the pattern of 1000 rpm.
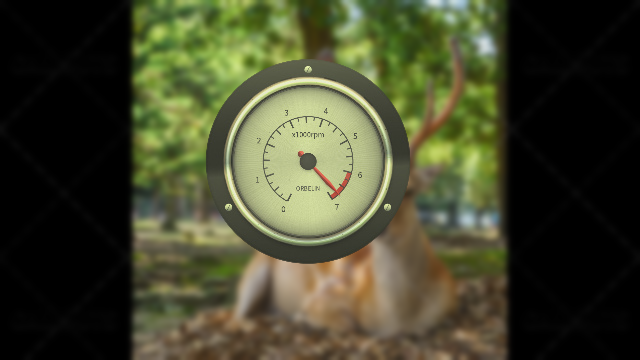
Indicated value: 6750 rpm
